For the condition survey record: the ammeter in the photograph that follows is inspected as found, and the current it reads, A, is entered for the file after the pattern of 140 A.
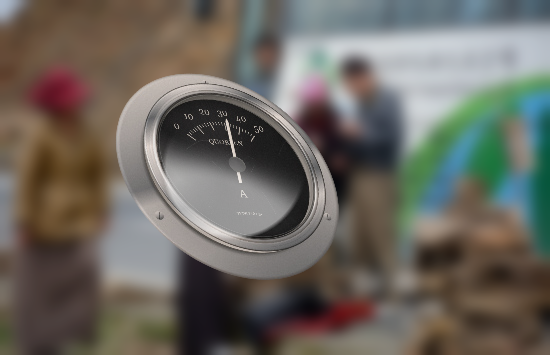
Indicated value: 30 A
